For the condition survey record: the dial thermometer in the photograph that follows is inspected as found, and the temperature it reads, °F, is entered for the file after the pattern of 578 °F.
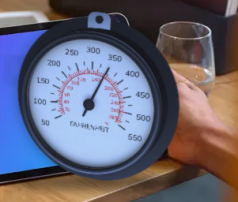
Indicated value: 350 °F
